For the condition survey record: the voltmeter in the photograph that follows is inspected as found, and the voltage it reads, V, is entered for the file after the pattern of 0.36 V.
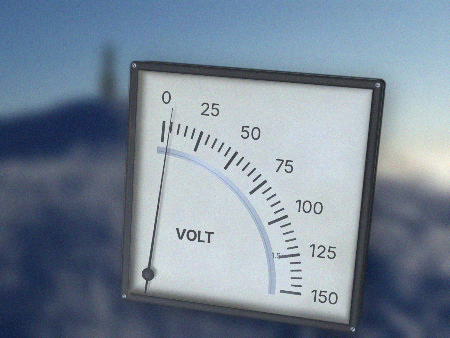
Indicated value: 5 V
